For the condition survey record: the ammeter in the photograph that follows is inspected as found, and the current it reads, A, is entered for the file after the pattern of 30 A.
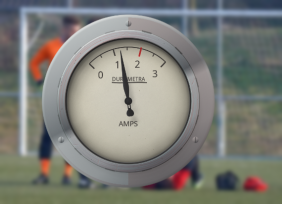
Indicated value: 1.25 A
